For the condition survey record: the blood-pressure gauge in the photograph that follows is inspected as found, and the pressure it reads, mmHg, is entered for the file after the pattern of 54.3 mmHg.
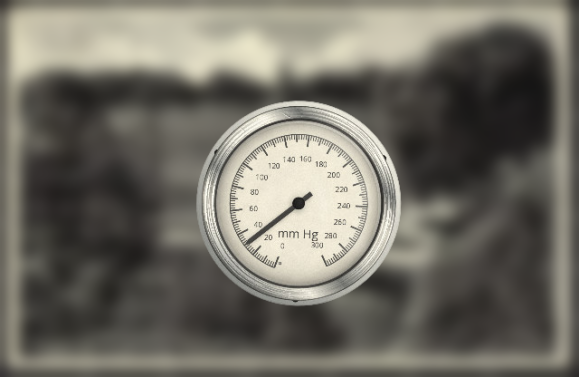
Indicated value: 30 mmHg
